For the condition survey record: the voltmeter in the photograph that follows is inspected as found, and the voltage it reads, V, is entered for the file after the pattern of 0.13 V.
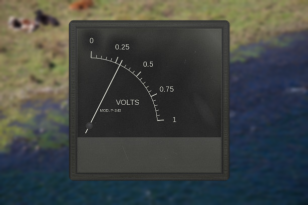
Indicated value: 0.3 V
